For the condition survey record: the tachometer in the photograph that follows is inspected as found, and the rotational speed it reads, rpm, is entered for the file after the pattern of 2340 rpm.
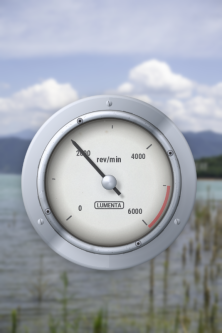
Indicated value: 2000 rpm
